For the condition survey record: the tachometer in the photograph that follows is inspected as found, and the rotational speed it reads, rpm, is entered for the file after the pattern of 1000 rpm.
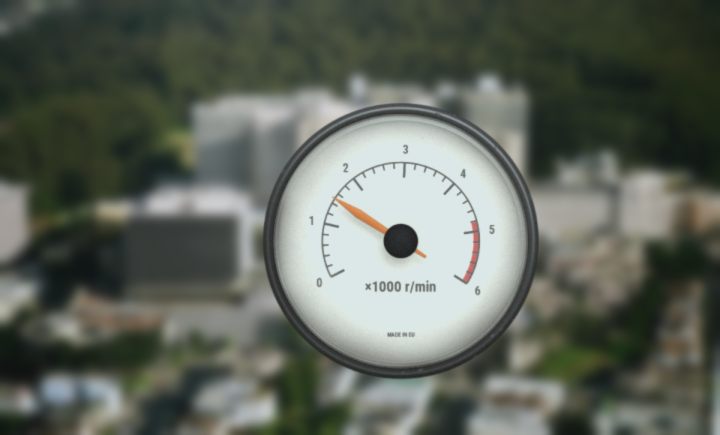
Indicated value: 1500 rpm
